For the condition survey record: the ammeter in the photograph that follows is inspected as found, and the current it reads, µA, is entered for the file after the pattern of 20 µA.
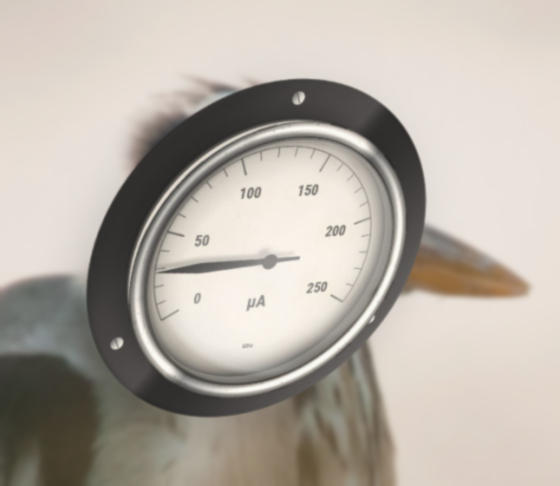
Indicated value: 30 µA
